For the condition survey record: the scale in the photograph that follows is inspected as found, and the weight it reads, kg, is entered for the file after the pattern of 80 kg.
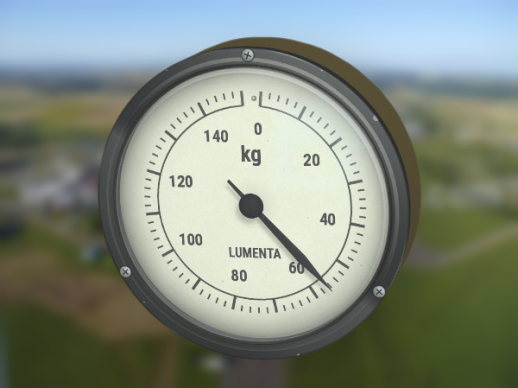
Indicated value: 56 kg
